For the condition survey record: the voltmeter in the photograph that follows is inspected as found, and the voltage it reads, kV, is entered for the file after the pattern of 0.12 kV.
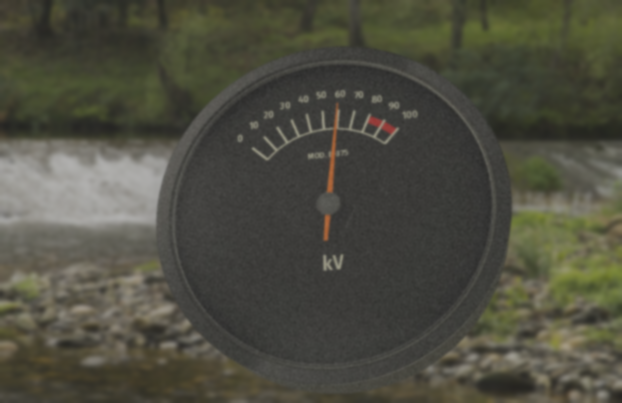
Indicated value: 60 kV
